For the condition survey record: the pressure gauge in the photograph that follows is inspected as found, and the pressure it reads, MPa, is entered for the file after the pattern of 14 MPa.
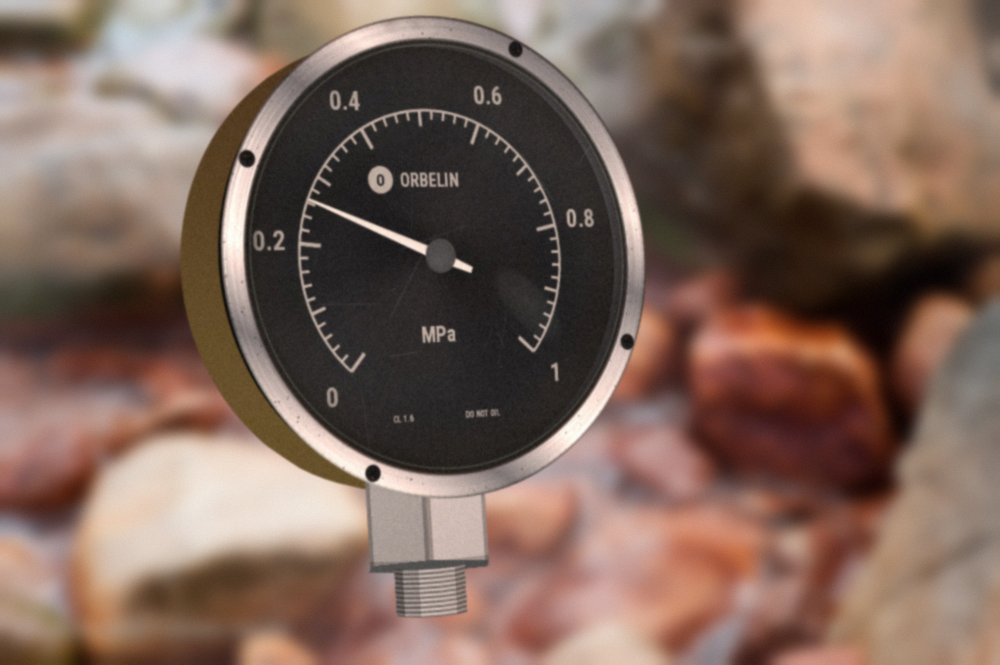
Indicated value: 0.26 MPa
